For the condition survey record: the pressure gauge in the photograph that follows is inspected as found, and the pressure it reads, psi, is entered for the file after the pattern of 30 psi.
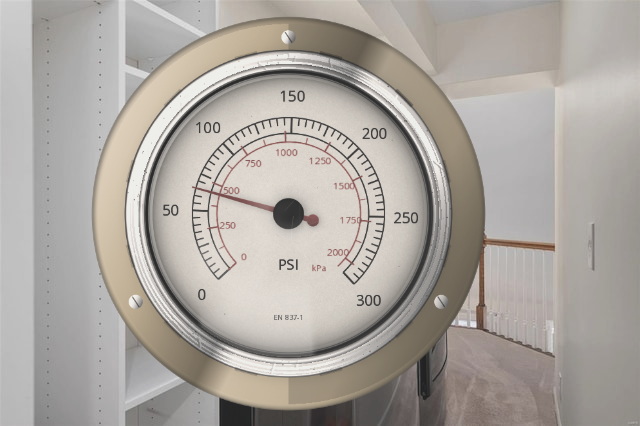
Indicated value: 65 psi
